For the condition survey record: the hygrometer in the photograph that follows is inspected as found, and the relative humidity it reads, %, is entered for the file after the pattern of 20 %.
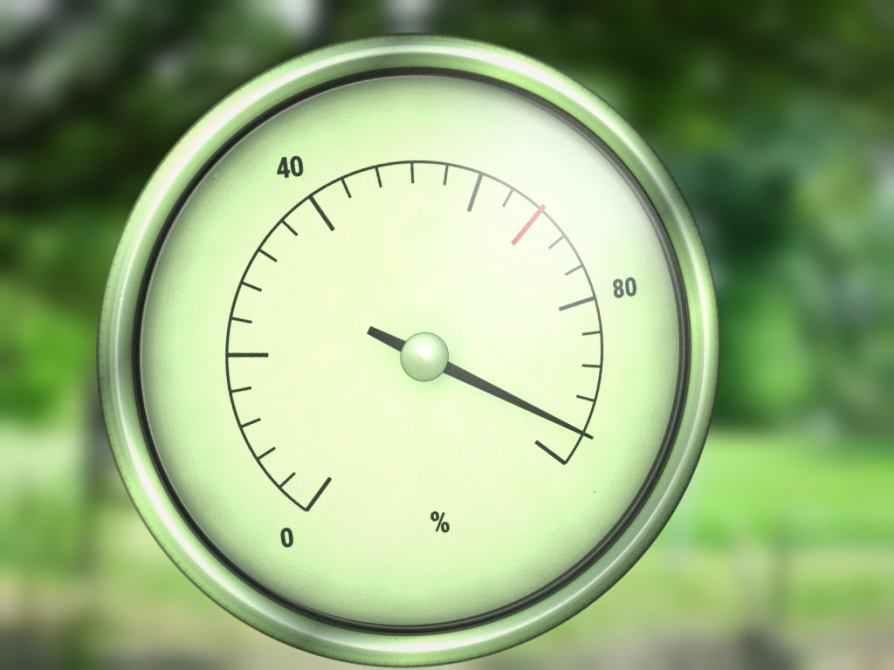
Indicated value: 96 %
